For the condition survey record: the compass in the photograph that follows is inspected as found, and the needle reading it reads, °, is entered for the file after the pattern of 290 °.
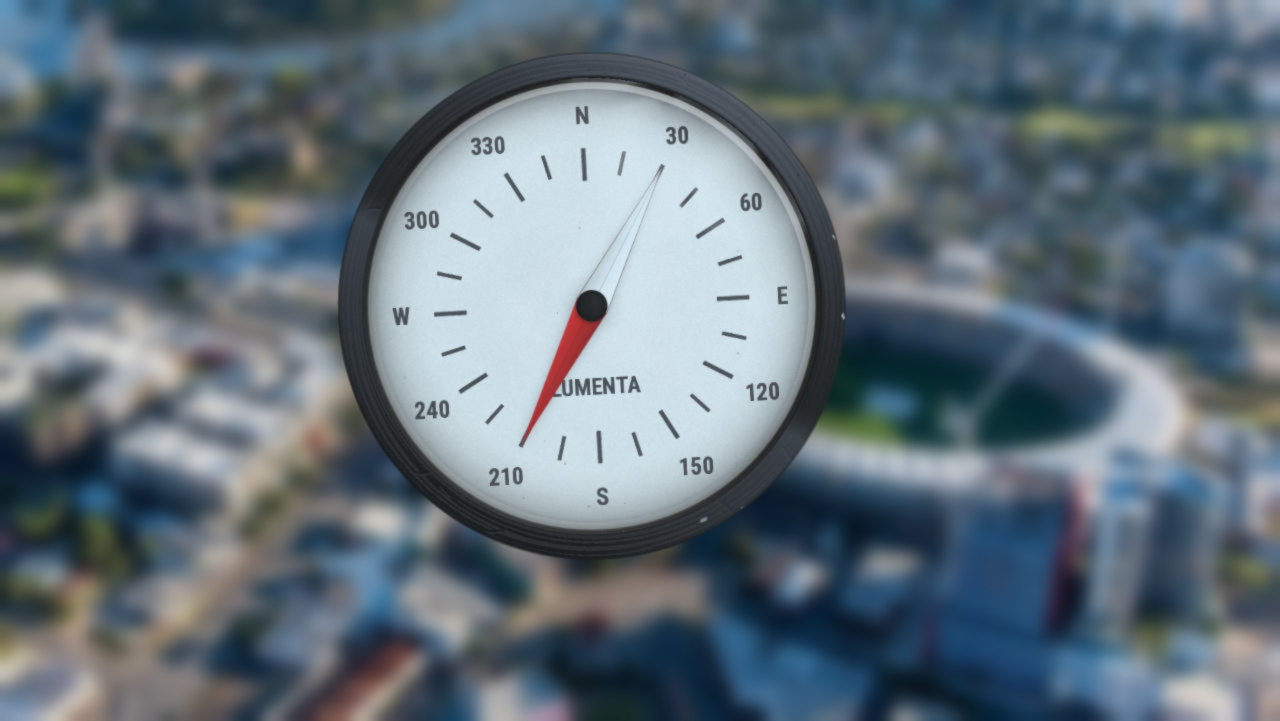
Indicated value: 210 °
